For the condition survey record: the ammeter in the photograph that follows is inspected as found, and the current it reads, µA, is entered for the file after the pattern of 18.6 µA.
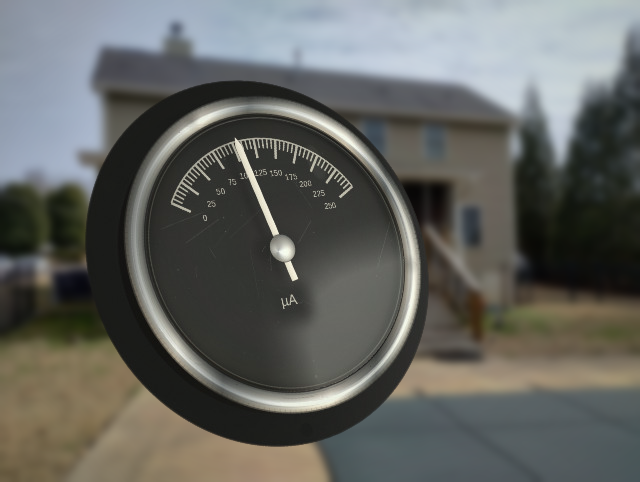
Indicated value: 100 µA
